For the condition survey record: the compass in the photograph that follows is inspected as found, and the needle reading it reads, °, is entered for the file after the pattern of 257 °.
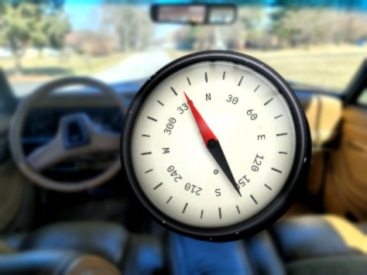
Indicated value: 337.5 °
